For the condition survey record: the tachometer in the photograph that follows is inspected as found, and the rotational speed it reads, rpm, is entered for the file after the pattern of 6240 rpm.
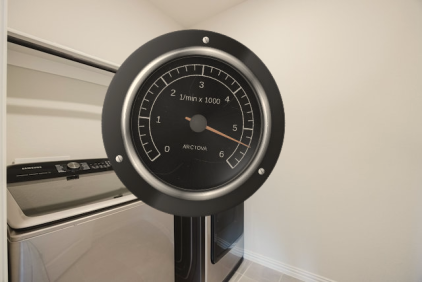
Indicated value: 5400 rpm
